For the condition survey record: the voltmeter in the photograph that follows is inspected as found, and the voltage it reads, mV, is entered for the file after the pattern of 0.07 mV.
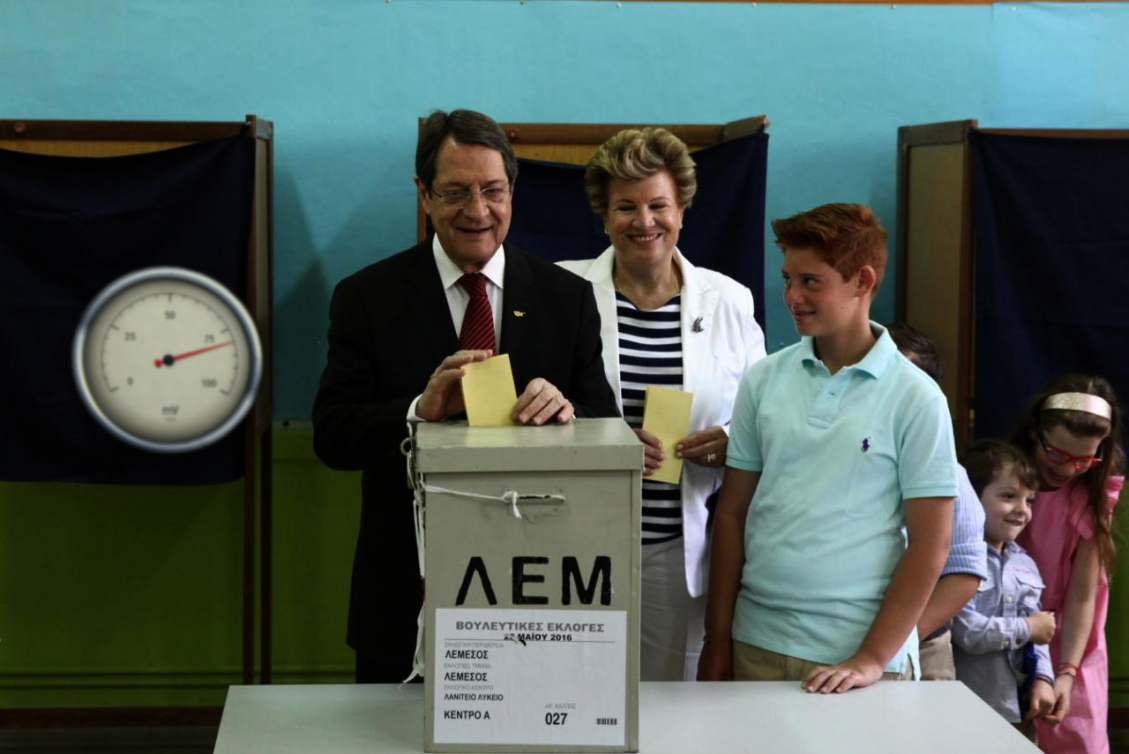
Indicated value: 80 mV
